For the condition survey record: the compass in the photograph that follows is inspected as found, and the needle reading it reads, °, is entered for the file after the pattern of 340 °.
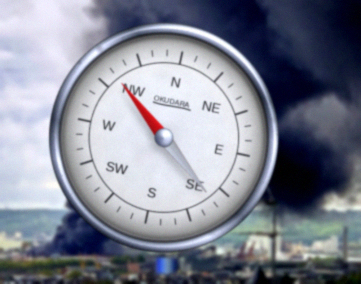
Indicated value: 310 °
